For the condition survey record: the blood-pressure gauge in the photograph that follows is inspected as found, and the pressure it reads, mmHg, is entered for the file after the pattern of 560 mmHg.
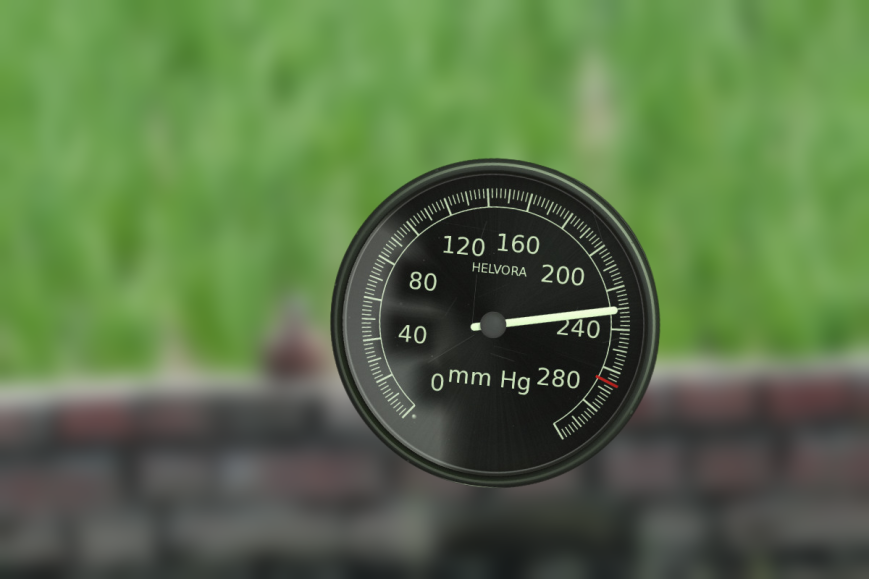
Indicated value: 230 mmHg
